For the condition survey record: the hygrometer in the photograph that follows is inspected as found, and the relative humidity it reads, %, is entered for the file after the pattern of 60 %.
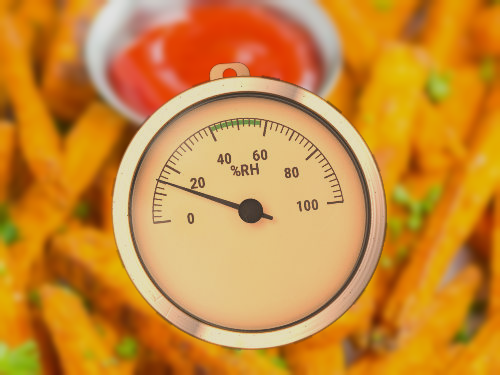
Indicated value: 14 %
